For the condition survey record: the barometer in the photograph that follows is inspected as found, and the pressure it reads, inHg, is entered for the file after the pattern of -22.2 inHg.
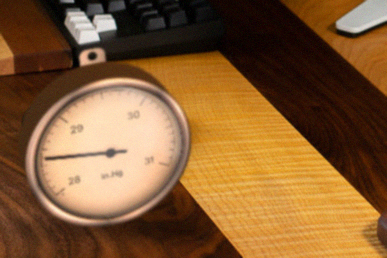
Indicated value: 28.5 inHg
